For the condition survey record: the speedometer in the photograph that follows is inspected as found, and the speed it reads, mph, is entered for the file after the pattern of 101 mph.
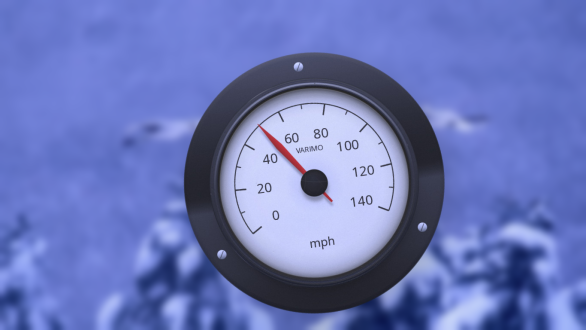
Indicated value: 50 mph
